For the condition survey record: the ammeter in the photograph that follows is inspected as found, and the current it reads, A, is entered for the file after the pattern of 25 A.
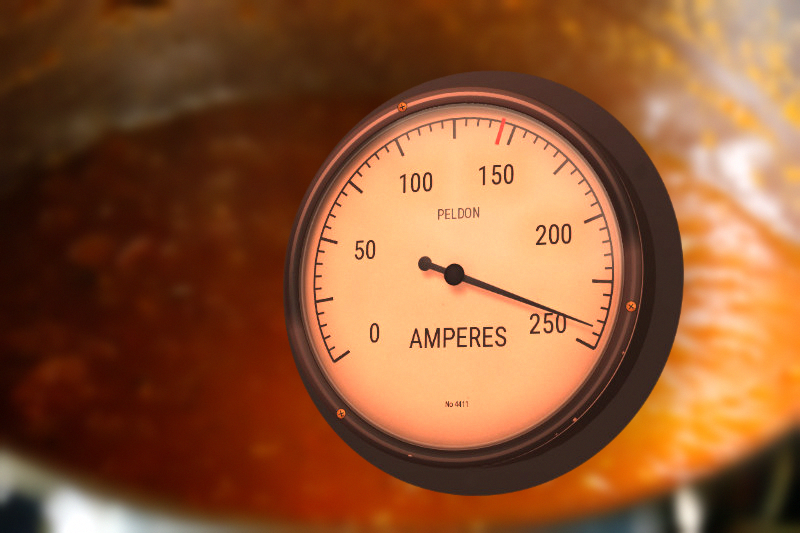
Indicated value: 242.5 A
